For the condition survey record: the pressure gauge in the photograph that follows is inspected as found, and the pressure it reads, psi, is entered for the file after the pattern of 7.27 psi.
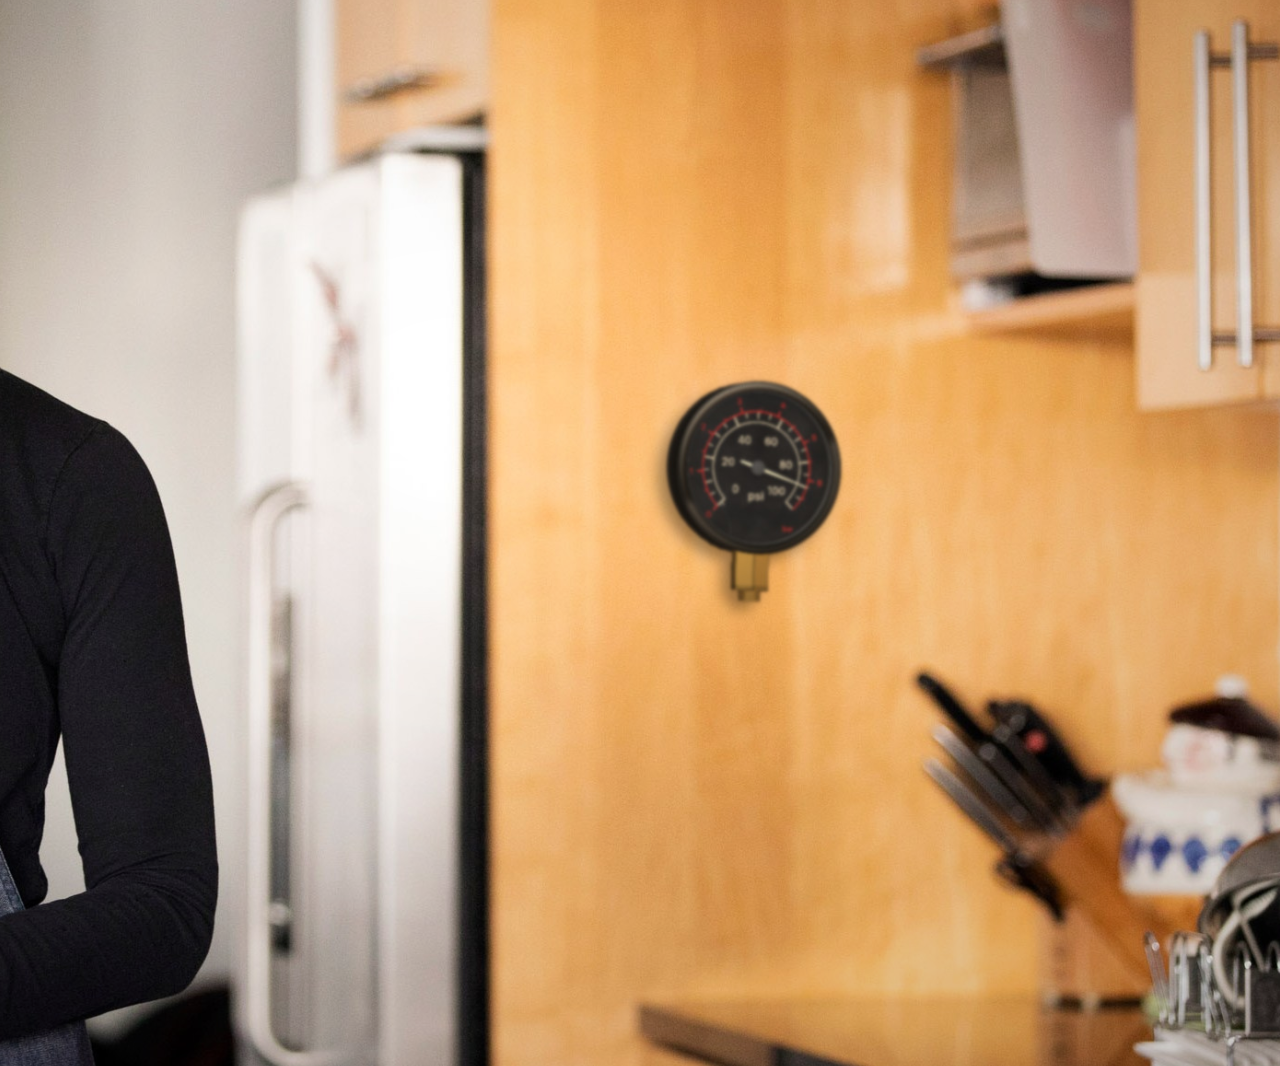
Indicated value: 90 psi
